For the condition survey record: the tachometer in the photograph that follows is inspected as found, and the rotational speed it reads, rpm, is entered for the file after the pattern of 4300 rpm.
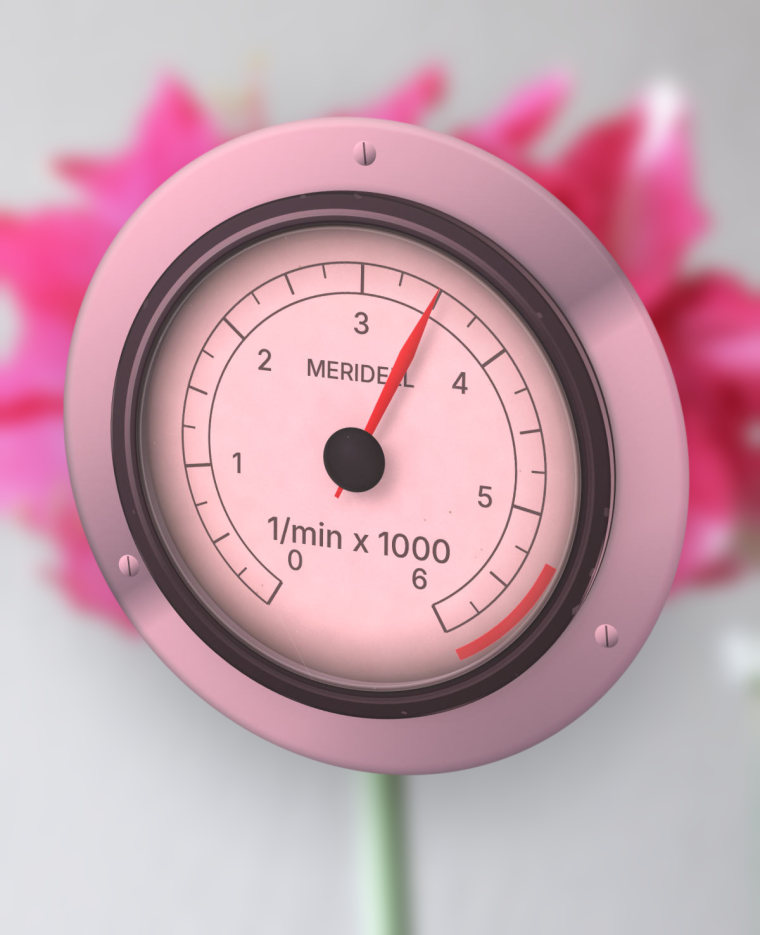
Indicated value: 3500 rpm
